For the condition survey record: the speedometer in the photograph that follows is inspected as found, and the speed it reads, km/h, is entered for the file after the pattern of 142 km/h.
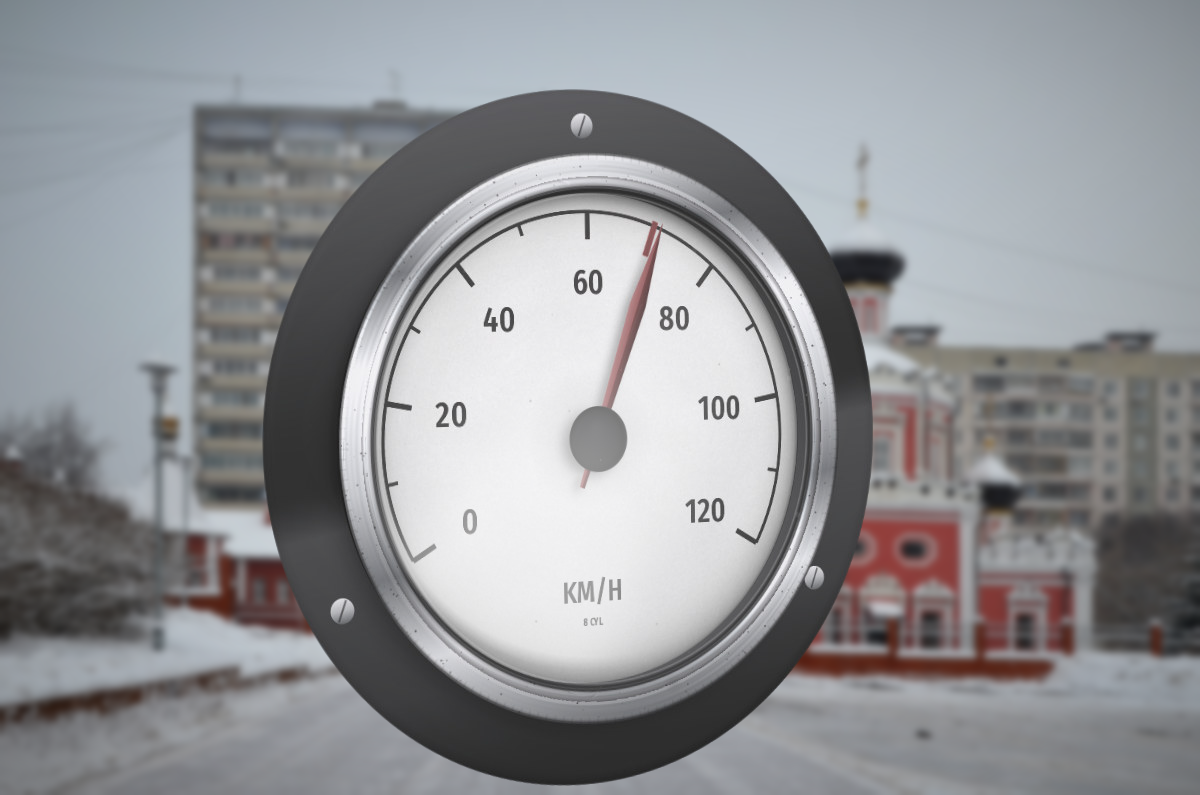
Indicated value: 70 km/h
